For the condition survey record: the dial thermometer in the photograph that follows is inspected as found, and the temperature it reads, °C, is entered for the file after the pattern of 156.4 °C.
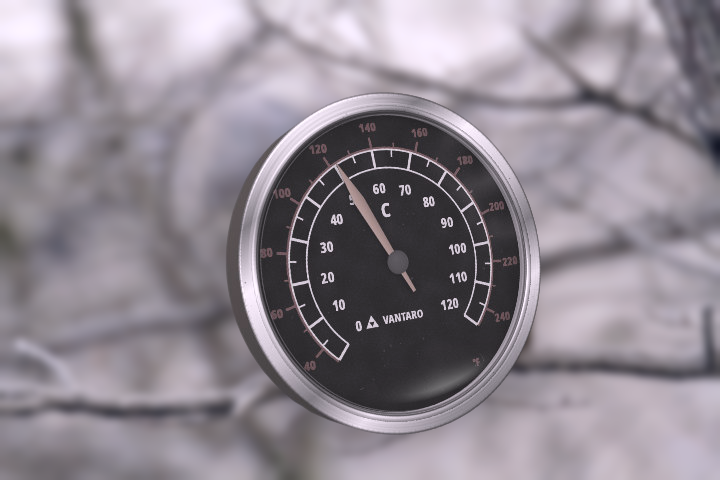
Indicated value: 50 °C
